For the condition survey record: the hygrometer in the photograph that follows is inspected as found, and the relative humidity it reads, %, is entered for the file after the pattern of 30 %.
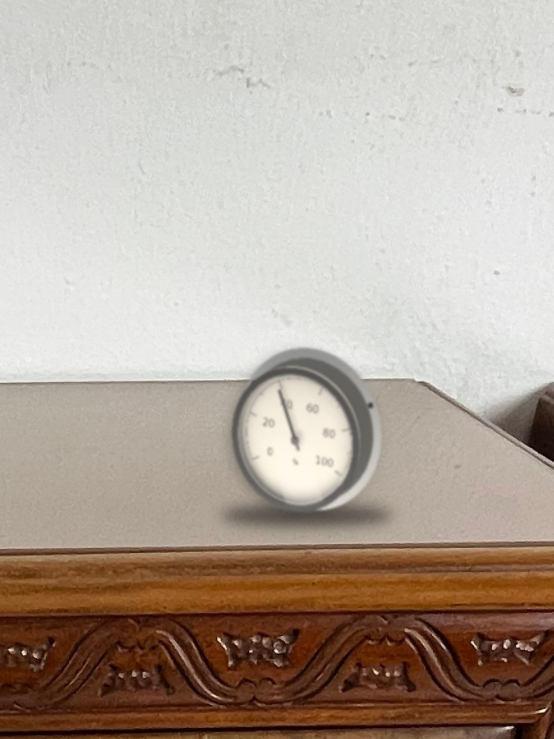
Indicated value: 40 %
